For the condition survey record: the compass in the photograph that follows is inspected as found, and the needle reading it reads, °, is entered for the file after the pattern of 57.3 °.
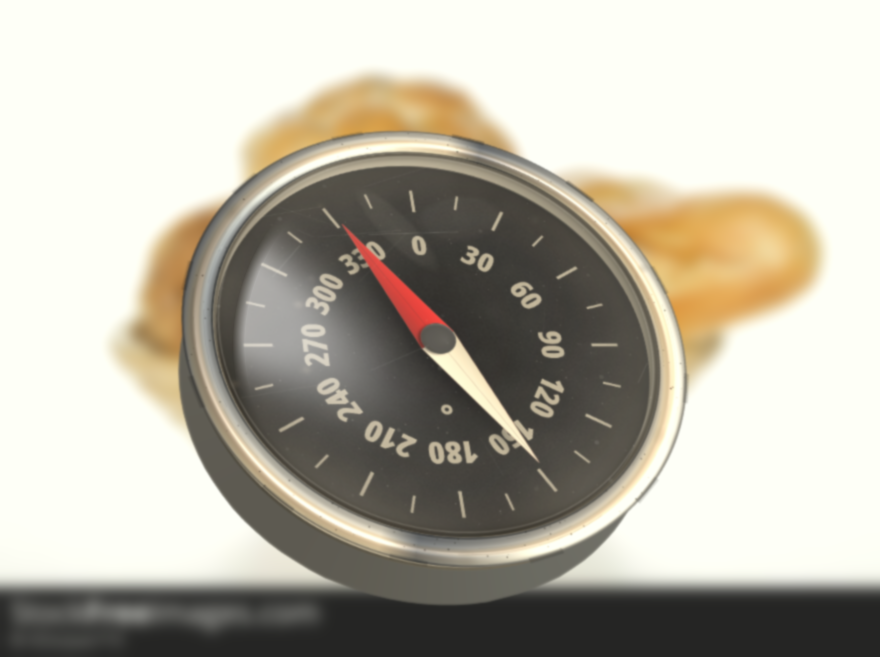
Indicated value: 330 °
